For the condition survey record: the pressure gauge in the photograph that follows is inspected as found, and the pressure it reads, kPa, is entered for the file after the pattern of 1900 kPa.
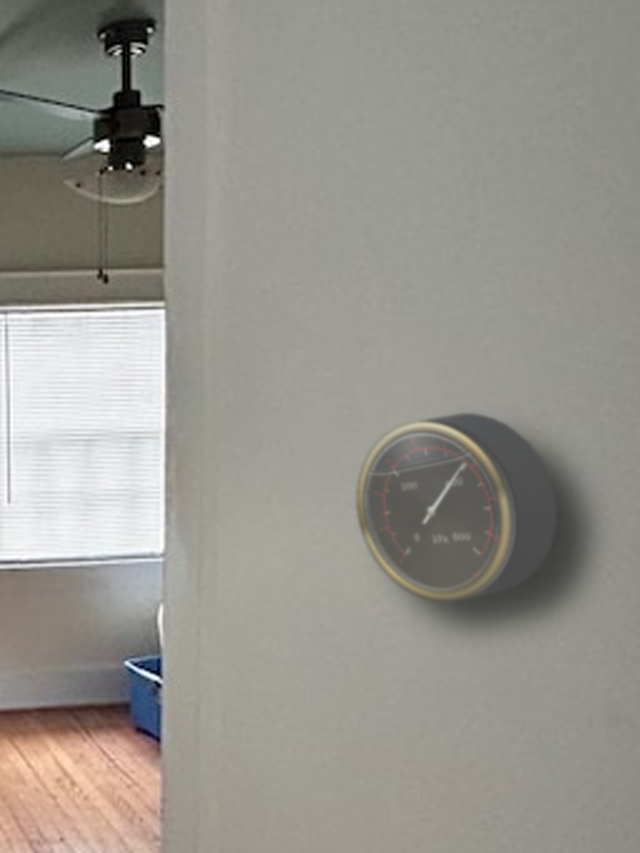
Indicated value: 400 kPa
